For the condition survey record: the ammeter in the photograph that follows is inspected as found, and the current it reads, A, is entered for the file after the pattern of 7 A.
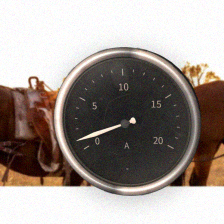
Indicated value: 1 A
